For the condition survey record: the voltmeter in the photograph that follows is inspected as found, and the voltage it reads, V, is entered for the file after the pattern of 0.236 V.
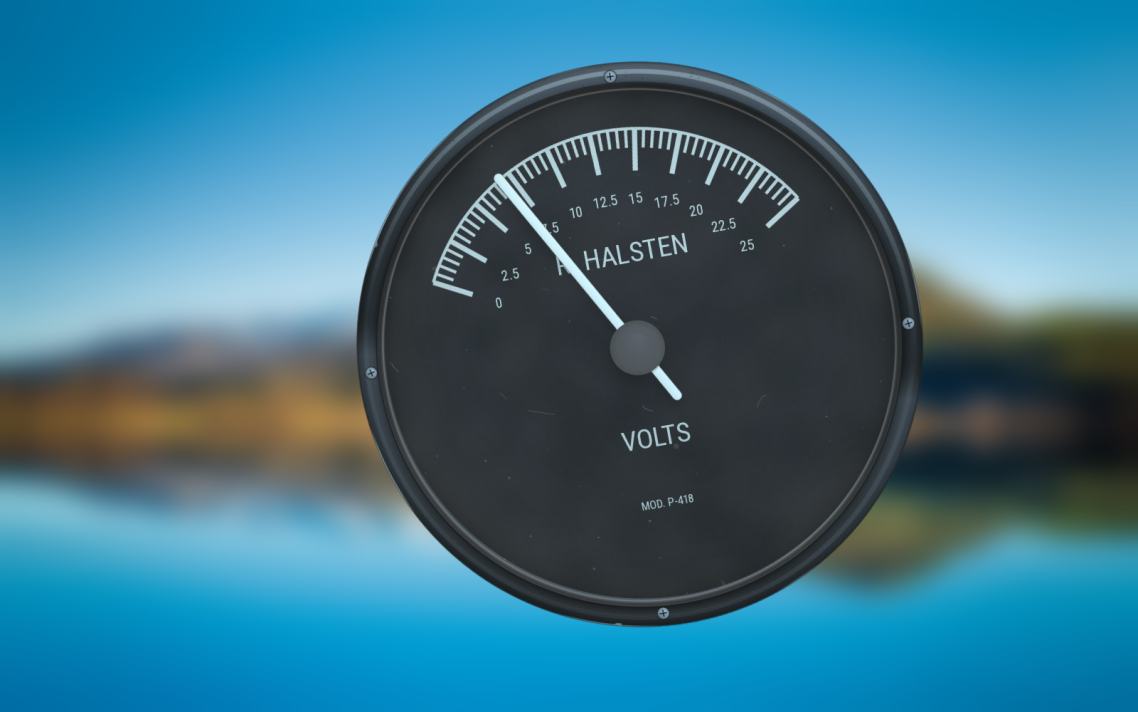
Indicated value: 7 V
